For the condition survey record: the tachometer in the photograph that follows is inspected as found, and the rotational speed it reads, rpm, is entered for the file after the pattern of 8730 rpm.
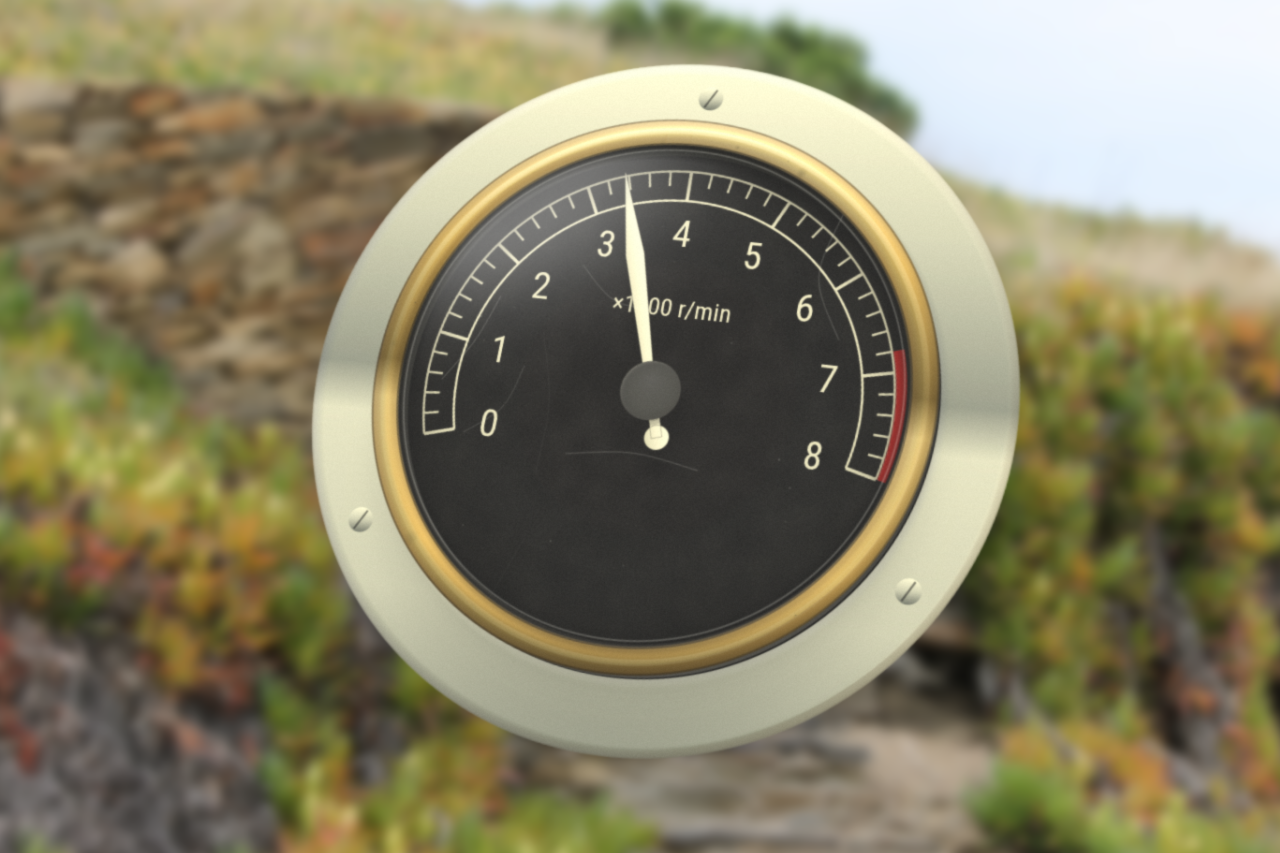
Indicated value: 3400 rpm
